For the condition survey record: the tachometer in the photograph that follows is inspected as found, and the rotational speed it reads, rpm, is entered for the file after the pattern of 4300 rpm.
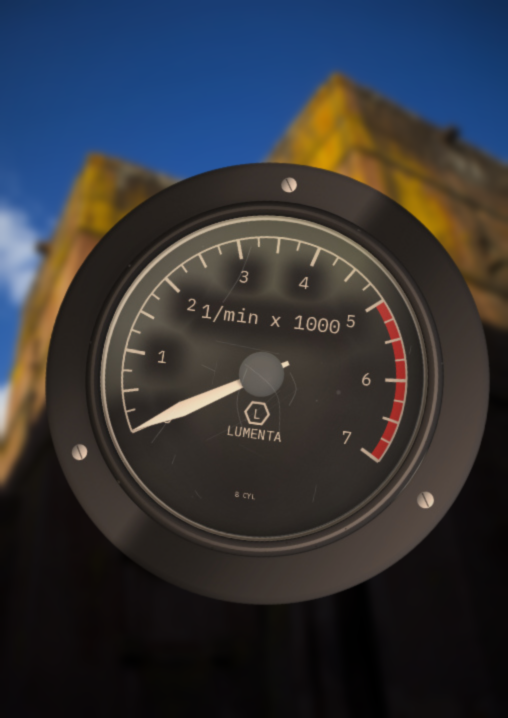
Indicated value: 0 rpm
